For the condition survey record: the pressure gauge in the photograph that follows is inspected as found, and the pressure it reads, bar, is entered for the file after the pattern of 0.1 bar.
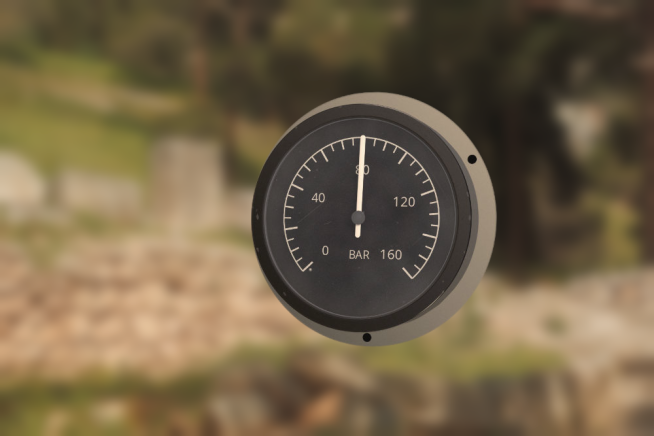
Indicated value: 80 bar
